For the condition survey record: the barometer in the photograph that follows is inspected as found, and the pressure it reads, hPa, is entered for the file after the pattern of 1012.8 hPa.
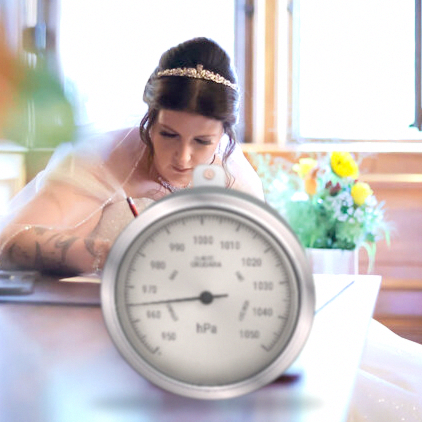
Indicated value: 965 hPa
